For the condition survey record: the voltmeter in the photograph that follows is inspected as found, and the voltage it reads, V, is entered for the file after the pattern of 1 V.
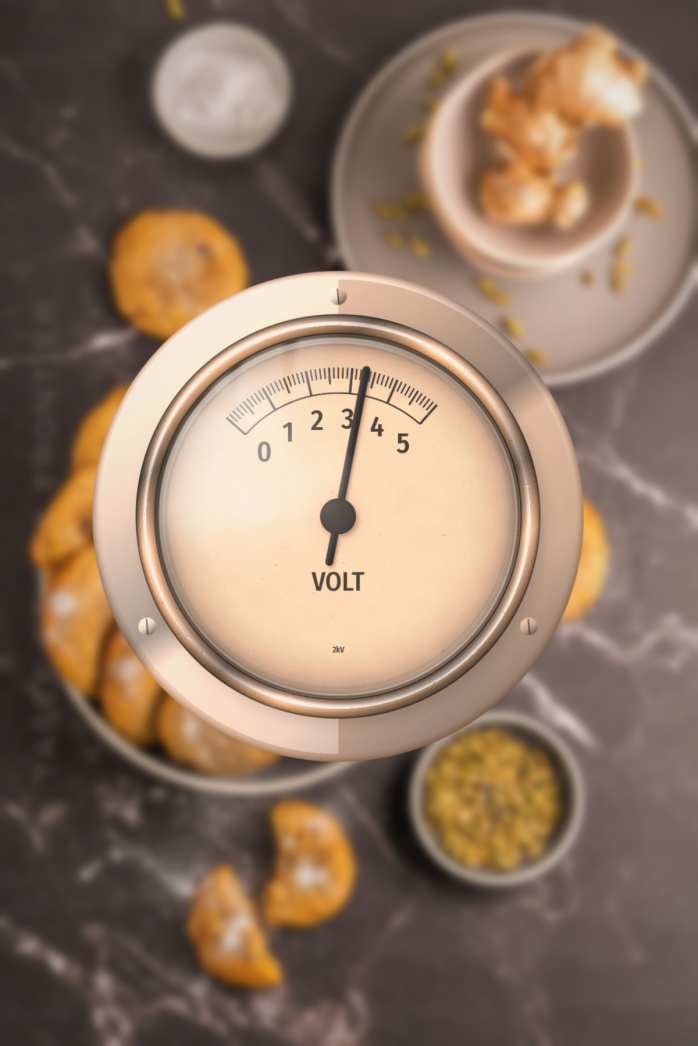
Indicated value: 3.3 V
